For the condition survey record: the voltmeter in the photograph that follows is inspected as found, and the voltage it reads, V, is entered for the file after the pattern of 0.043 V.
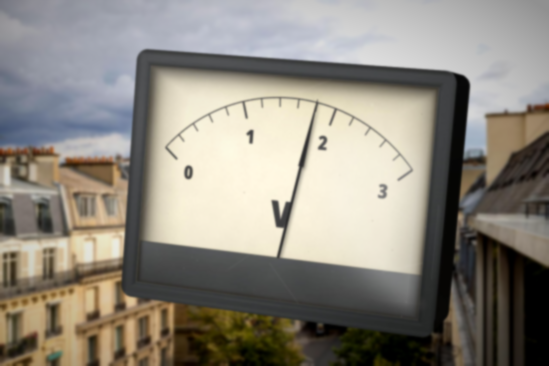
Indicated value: 1.8 V
